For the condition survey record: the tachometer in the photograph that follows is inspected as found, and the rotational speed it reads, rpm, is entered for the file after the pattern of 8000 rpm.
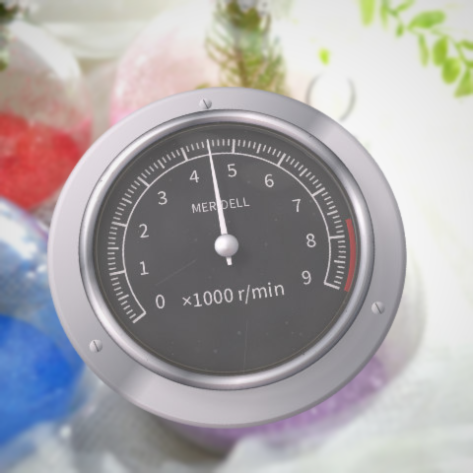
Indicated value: 4500 rpm
